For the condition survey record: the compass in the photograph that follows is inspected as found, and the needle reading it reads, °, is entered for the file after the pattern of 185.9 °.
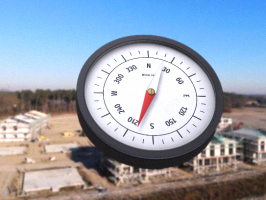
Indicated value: 200 °
